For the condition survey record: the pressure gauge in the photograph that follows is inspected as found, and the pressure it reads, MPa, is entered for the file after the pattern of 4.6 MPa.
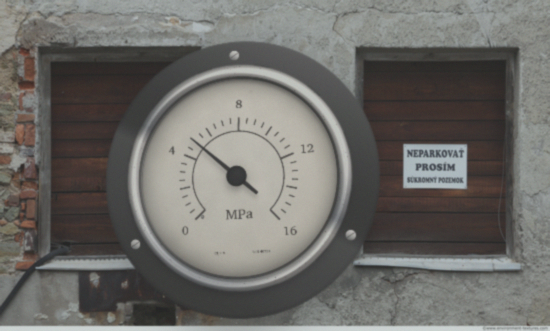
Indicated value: 5 MPa
